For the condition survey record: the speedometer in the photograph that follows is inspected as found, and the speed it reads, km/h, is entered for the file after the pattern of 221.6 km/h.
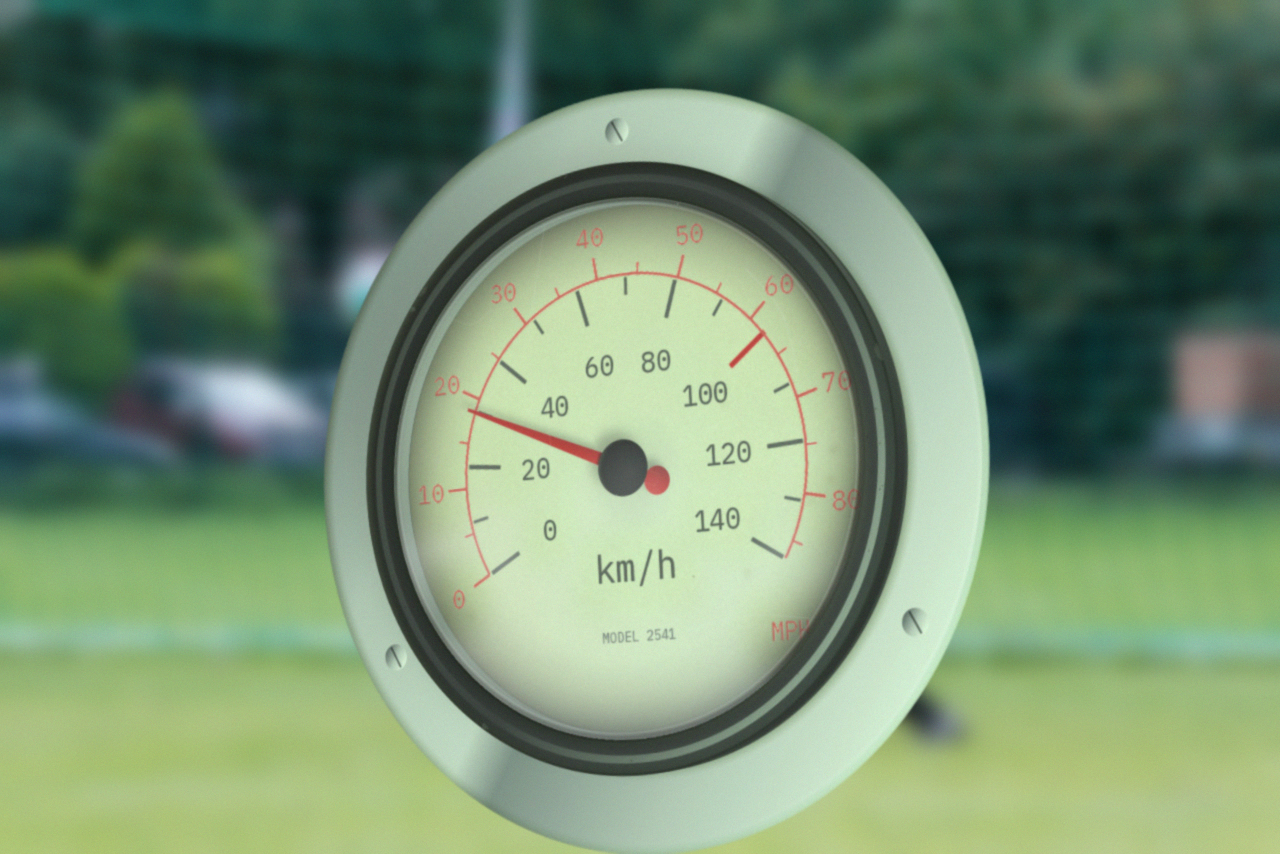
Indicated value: 30 km/h
